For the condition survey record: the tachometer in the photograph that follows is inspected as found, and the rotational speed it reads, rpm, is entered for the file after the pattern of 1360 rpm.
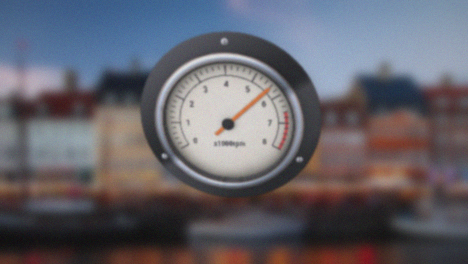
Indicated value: 5600 rpm
